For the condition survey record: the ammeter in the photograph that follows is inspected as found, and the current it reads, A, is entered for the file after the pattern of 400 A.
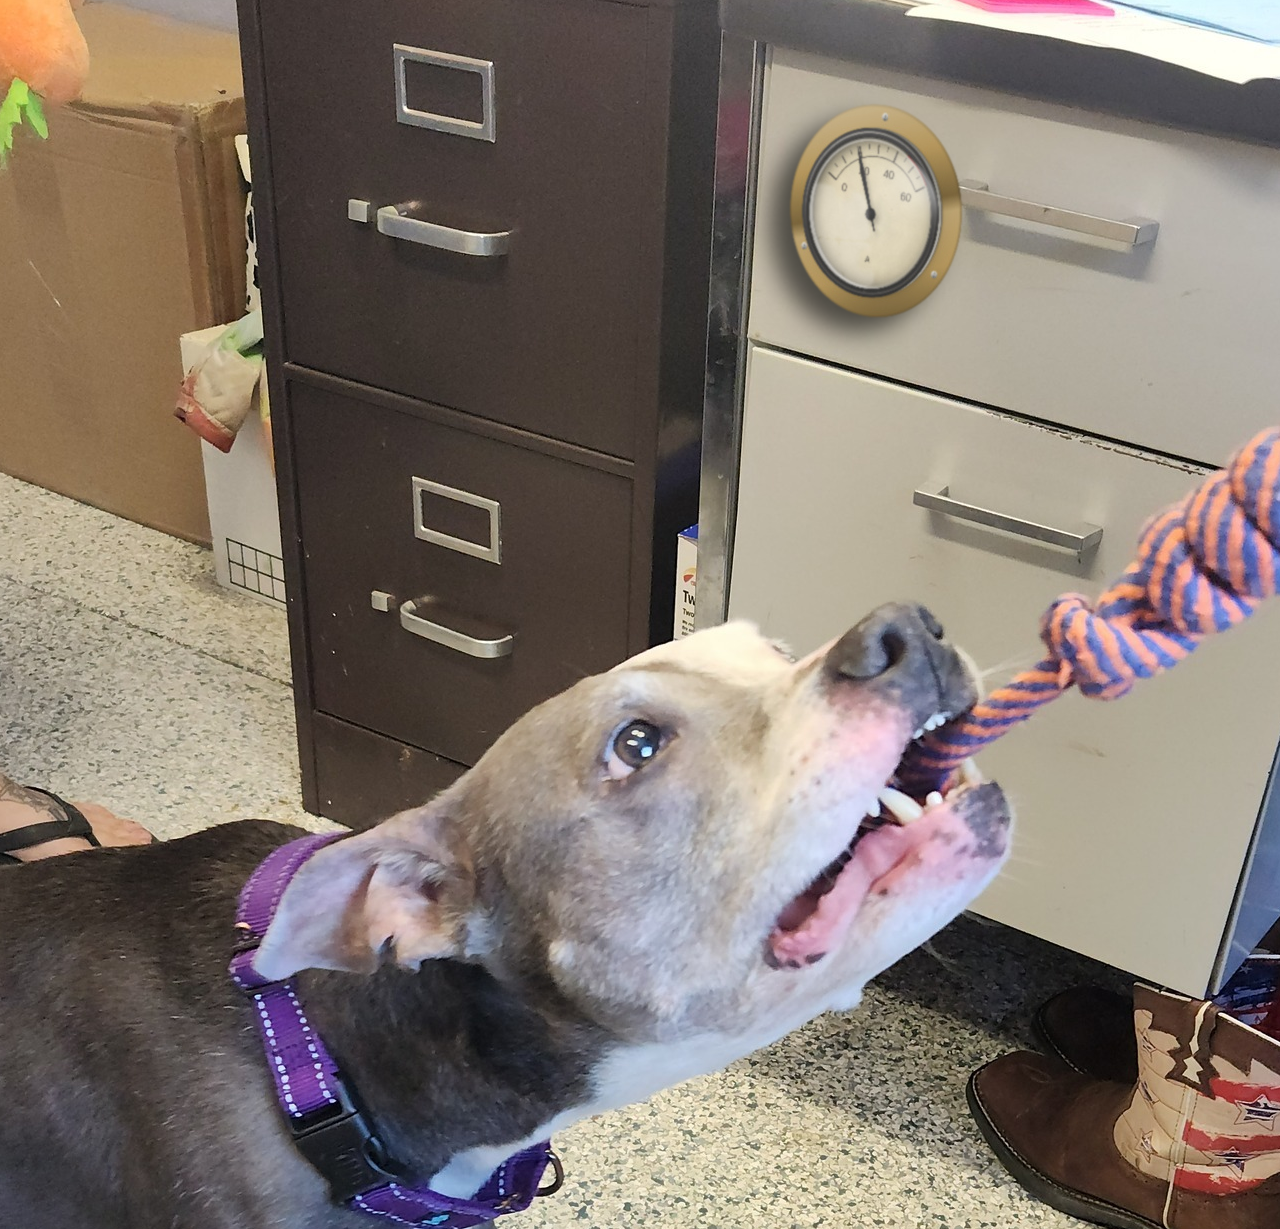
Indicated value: 20 A
